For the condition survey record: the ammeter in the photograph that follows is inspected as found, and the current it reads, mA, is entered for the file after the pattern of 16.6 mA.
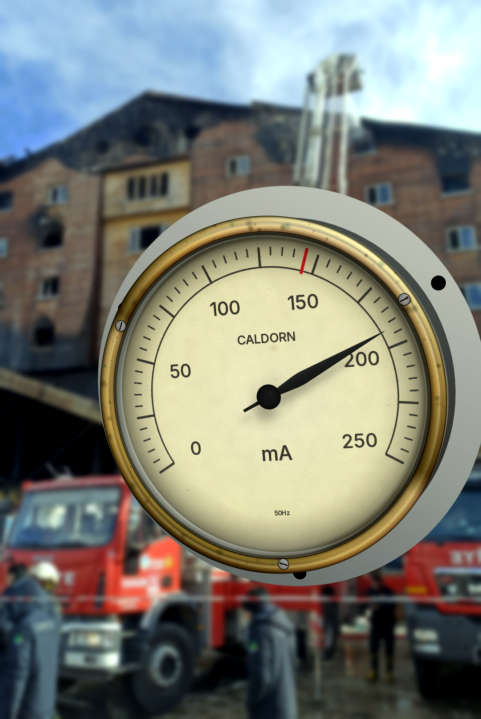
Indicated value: 192.5 mA
